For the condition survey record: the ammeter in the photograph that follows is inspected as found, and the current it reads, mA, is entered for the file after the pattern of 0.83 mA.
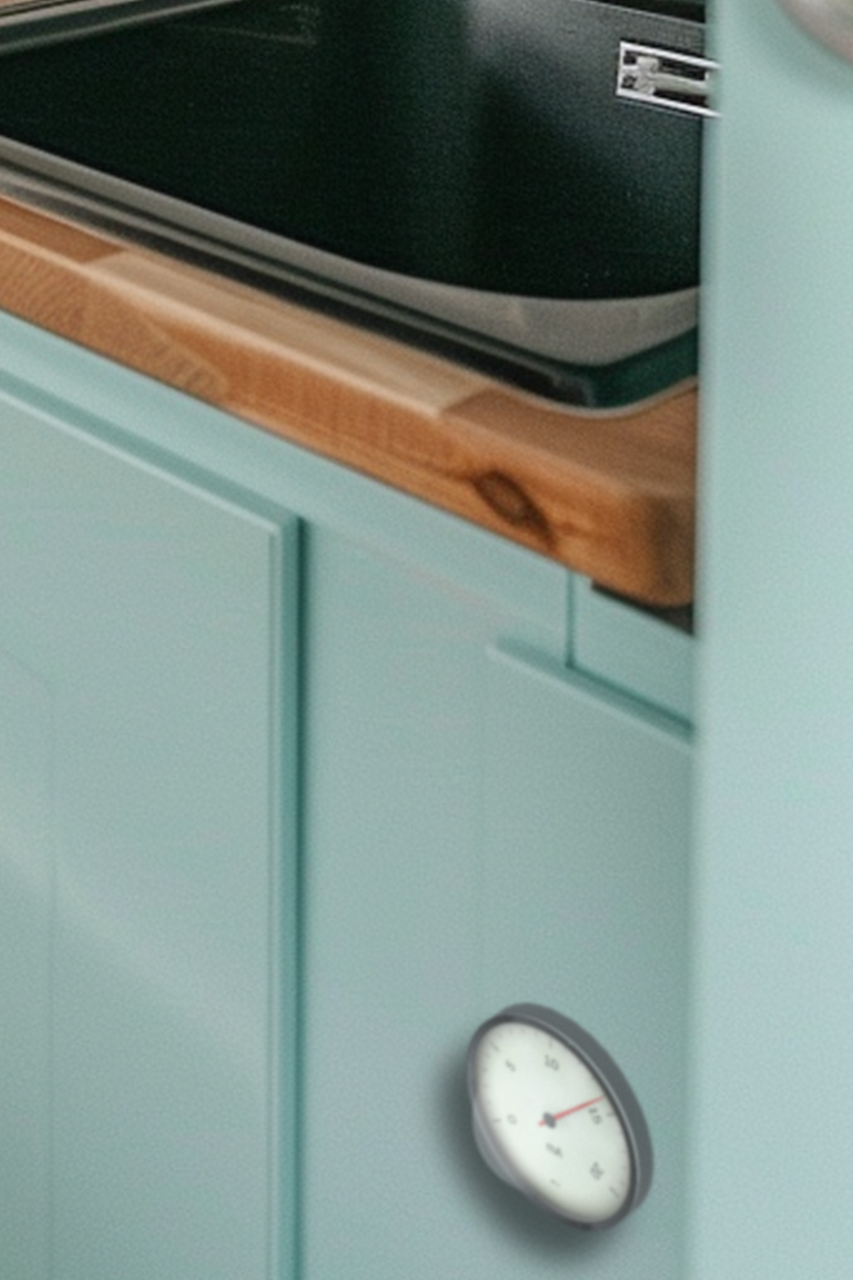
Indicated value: 14 mA
